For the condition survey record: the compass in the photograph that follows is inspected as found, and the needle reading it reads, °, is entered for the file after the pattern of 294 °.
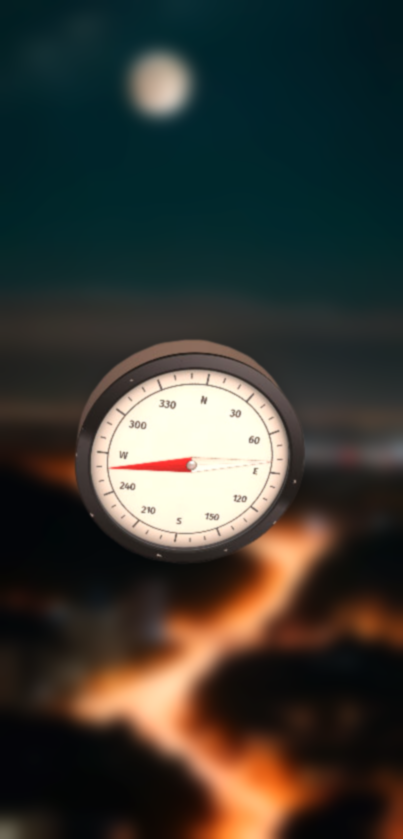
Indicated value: 260 °
